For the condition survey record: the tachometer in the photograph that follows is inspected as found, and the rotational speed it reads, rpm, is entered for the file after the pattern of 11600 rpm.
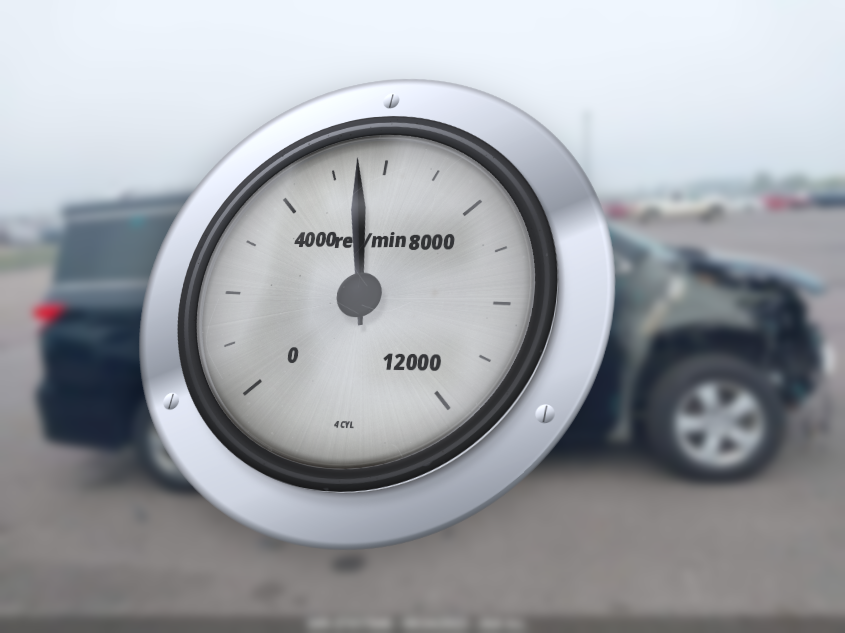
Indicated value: 5500 rpm
